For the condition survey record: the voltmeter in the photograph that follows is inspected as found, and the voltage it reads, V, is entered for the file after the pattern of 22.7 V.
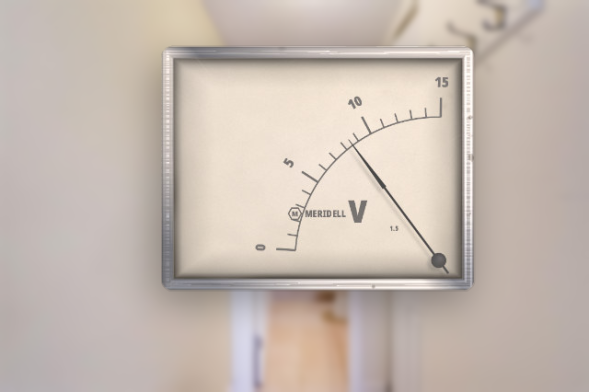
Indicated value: 8.5 V
